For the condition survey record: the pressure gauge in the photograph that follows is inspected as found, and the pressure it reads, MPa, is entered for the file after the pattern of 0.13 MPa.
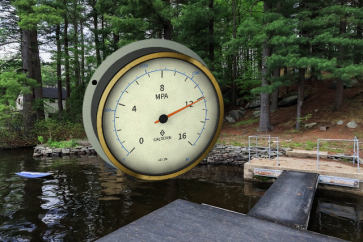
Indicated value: 12 MPa
